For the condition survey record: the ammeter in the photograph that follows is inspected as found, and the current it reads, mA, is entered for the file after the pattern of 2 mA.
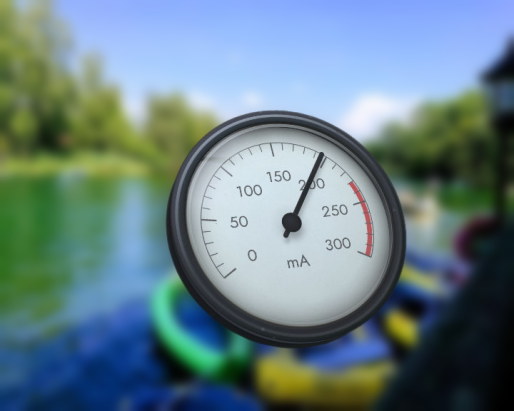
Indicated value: 195 mA
